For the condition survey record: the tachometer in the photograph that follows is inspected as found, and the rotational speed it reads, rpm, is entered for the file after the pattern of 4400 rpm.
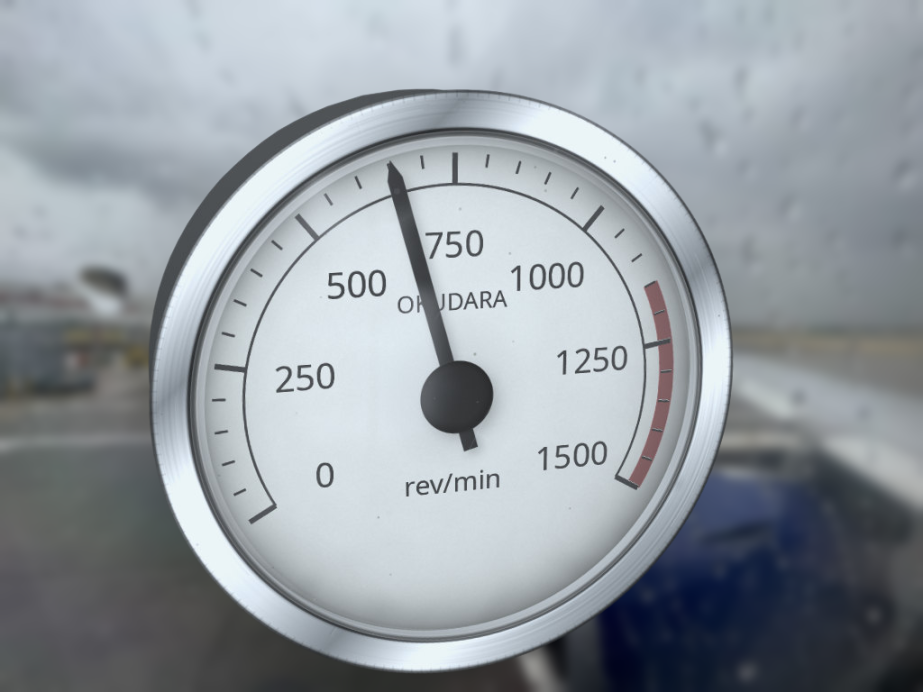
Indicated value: 650 rpm
